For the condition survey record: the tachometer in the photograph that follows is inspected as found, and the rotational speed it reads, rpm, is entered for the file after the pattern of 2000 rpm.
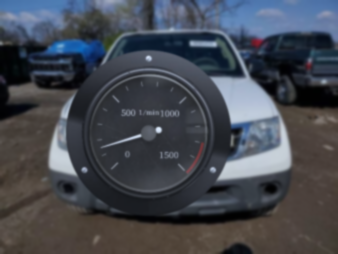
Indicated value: 150 rpm
